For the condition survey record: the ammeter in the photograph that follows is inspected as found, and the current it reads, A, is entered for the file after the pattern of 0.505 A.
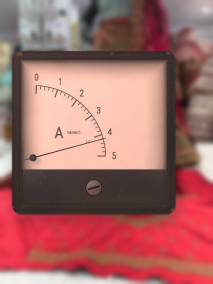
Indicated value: 4.2 A
